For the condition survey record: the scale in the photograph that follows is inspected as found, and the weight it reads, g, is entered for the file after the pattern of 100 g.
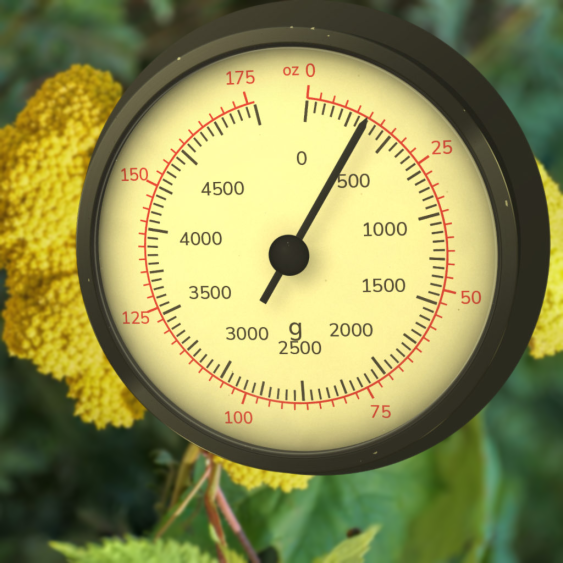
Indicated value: 350 g
